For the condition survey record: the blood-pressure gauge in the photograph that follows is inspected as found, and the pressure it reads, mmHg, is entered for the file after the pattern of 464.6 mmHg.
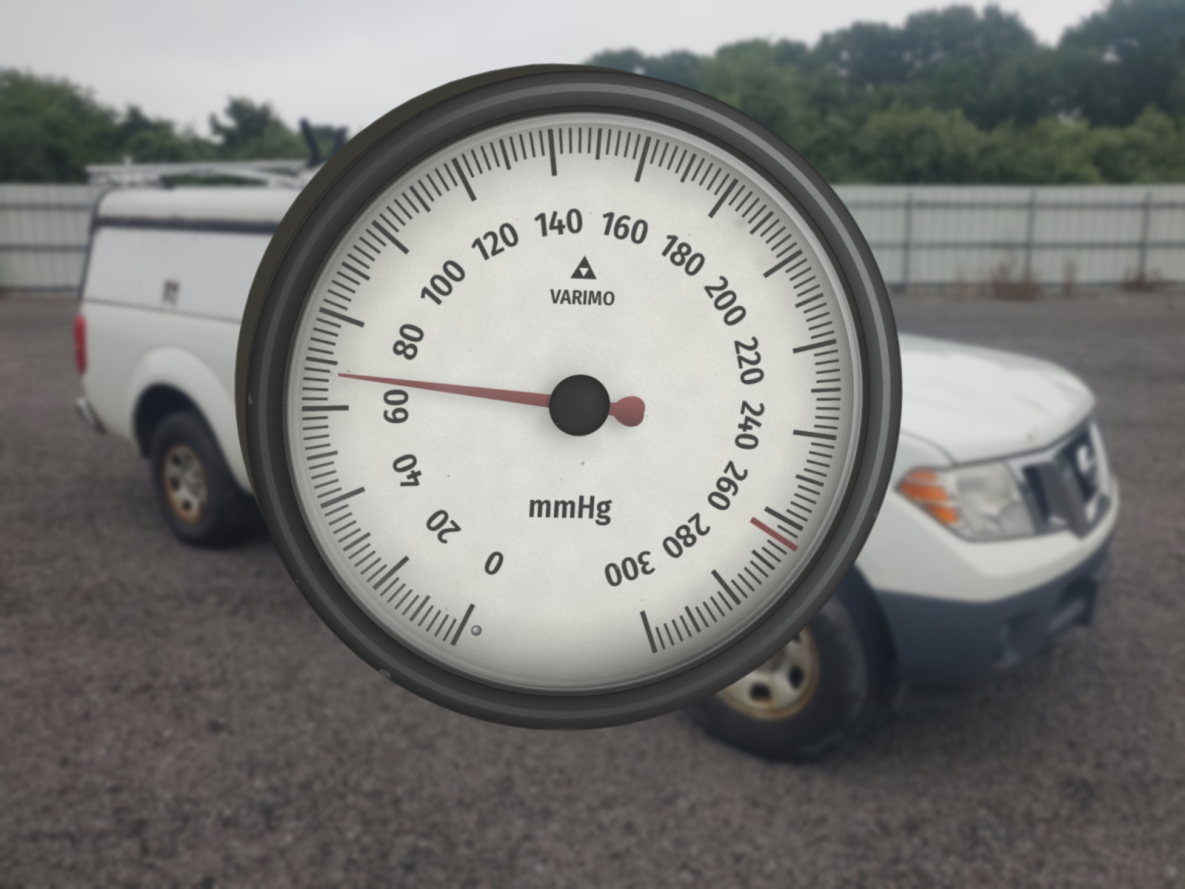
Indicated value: 68 mmHg
